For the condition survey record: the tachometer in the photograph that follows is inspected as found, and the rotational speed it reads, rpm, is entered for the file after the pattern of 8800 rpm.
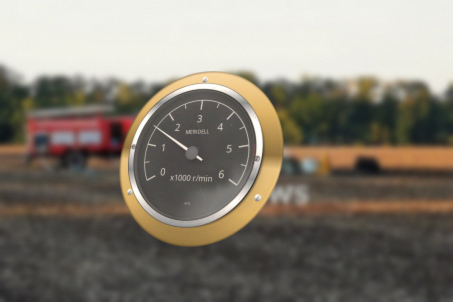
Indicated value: 1500 rpm
